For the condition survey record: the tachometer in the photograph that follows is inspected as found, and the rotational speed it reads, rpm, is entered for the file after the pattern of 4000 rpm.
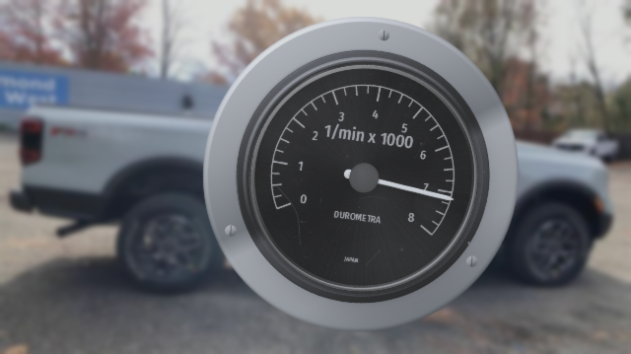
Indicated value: 7125 rpm
